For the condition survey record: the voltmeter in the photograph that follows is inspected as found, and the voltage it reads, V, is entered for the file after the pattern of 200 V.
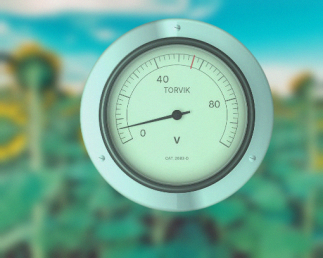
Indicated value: 6 V
